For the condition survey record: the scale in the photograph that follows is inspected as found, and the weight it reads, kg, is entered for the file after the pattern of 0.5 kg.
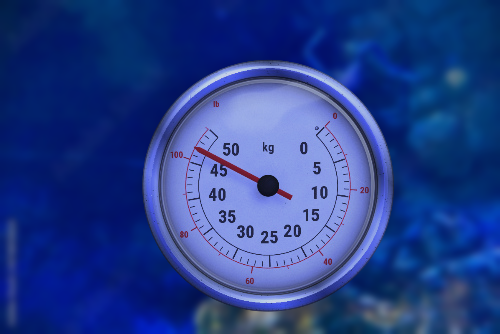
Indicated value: 47 kg
